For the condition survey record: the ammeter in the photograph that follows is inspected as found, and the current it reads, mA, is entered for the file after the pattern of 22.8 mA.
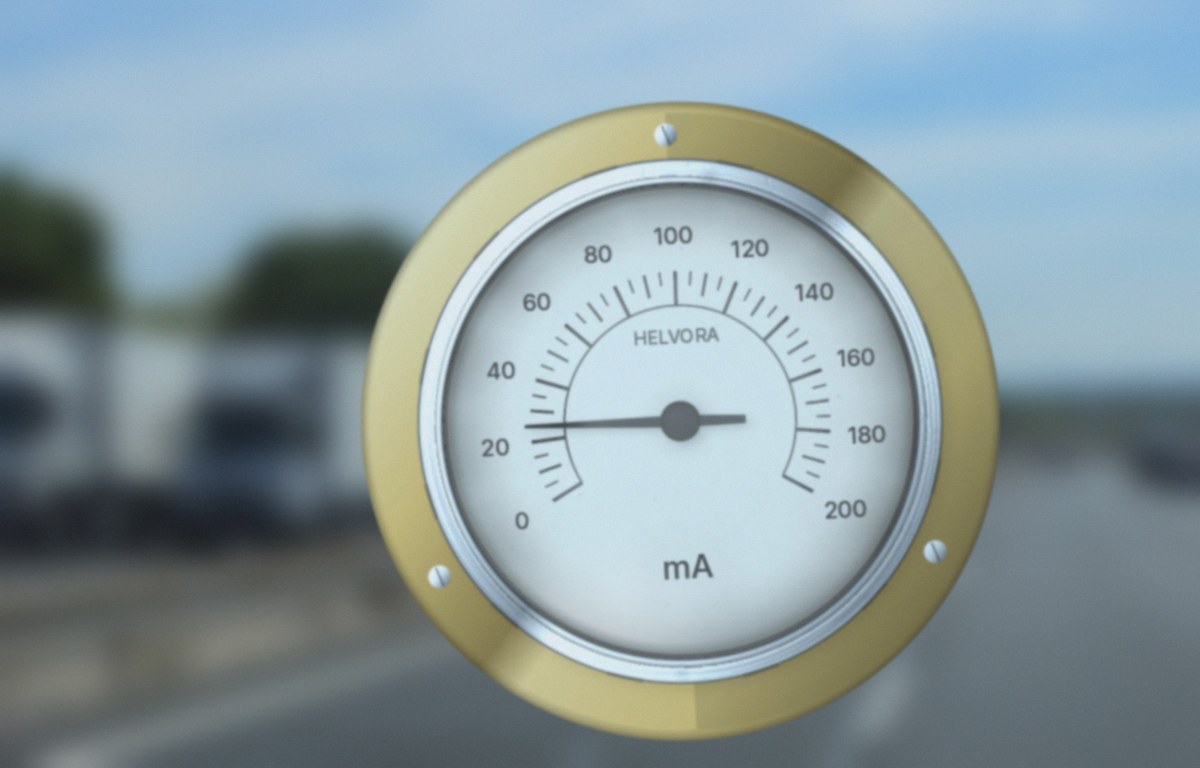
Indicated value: 25 mA
